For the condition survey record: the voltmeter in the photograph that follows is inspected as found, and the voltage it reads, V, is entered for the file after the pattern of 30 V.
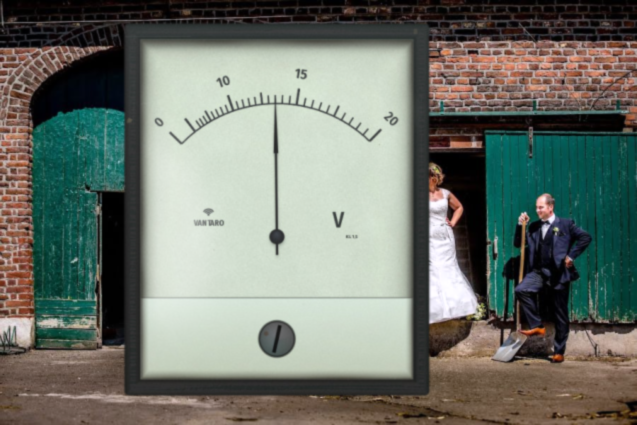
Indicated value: 13.5 V
